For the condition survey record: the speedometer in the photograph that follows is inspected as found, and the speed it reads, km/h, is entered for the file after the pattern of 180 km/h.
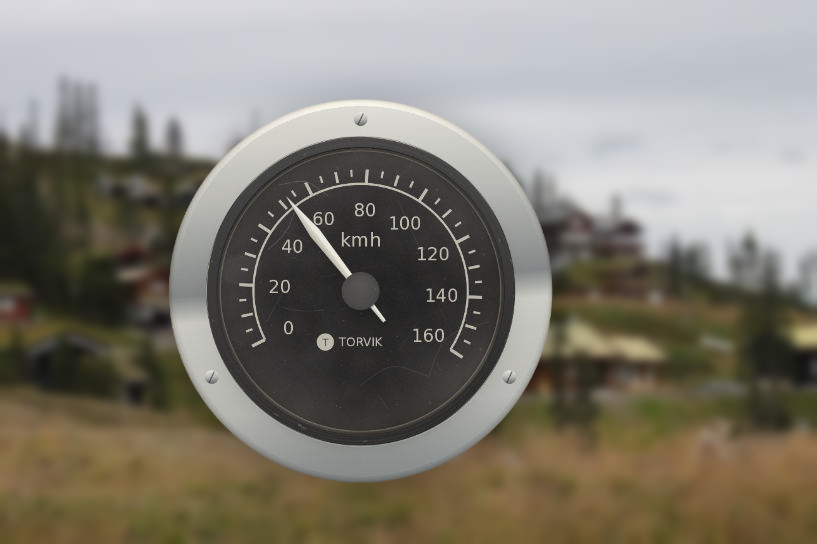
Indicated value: 52.5 km/h
